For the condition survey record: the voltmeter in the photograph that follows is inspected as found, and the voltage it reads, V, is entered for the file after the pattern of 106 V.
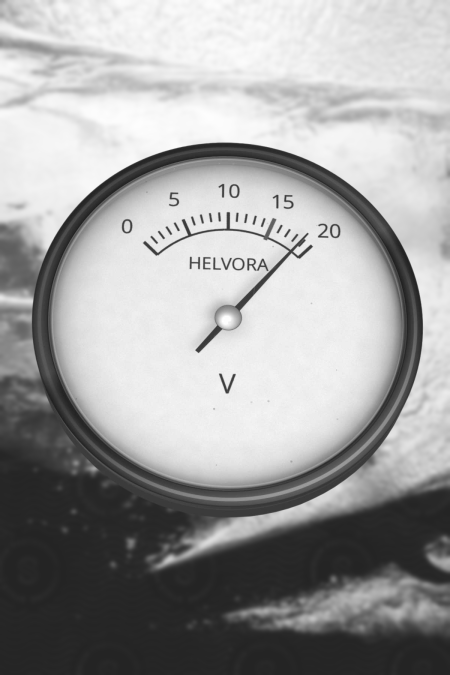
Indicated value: 19 V
